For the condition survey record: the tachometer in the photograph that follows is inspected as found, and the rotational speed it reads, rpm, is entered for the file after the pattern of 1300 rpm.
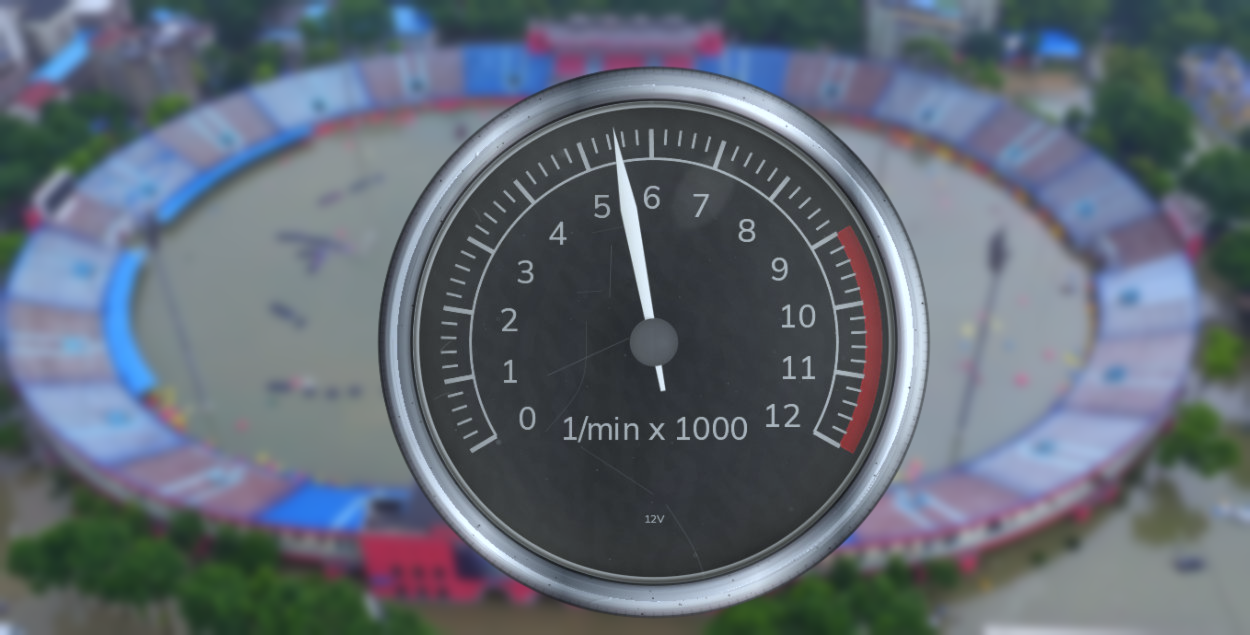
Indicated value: 5500 rpm
